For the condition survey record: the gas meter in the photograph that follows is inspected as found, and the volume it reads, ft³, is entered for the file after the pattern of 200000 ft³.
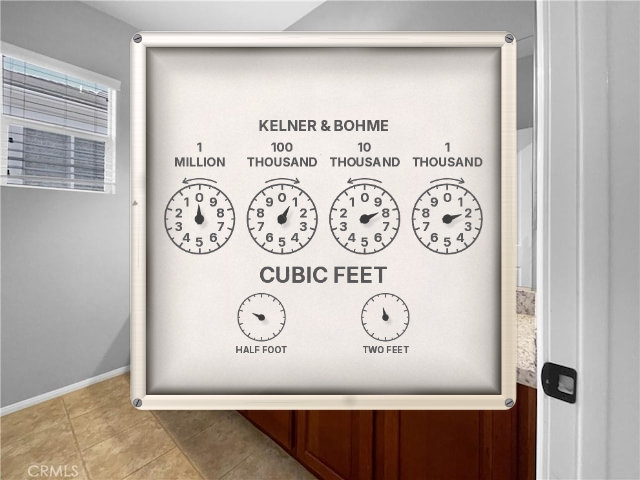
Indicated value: 8200 ft³
